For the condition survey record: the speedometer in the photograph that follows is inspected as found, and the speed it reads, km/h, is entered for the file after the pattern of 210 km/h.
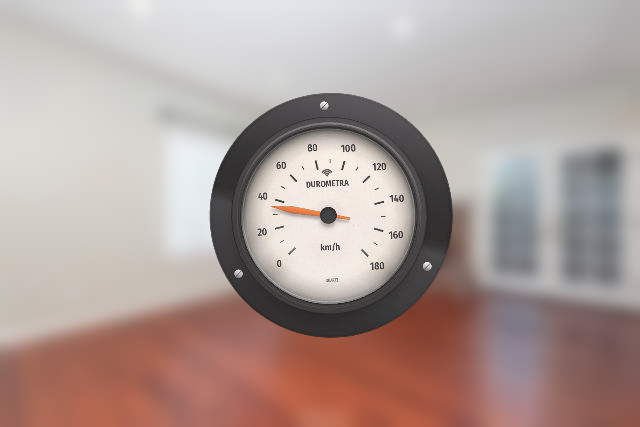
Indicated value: 35 km/h
